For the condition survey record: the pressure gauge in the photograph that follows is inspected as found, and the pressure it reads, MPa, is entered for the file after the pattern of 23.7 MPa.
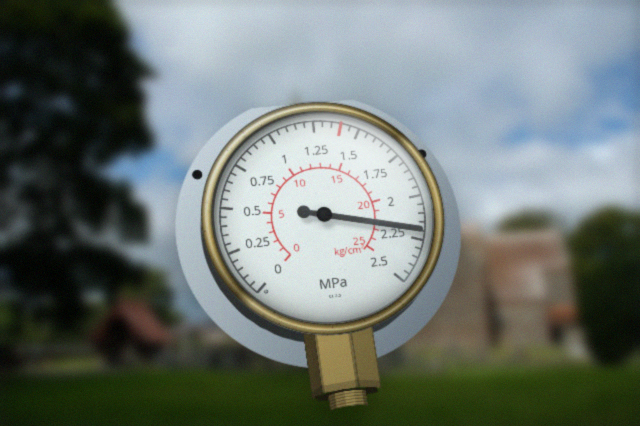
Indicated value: 2.2 MPa
